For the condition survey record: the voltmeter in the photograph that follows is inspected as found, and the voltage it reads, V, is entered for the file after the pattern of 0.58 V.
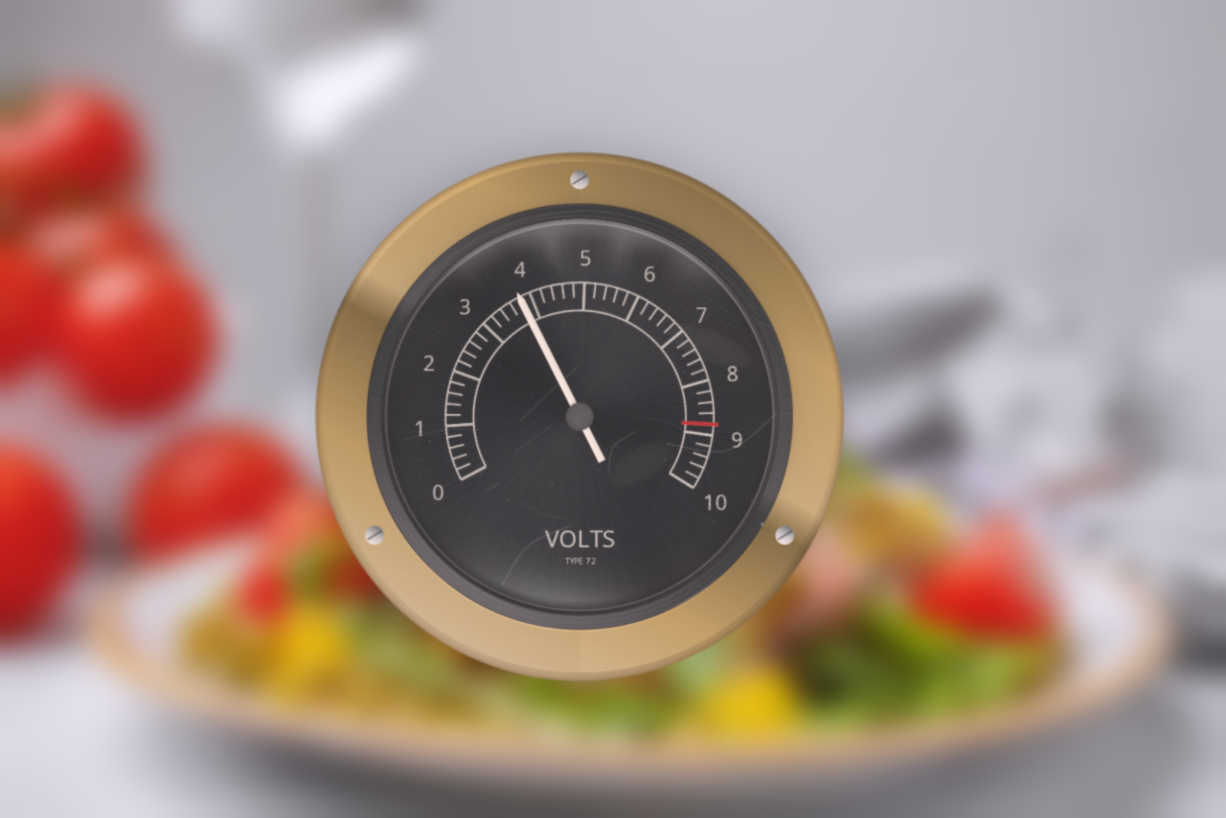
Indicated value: 3.8 V
